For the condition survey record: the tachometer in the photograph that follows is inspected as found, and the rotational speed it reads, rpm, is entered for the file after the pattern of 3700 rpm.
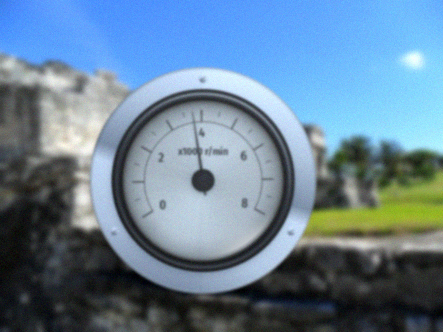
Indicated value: 3750 rpm
